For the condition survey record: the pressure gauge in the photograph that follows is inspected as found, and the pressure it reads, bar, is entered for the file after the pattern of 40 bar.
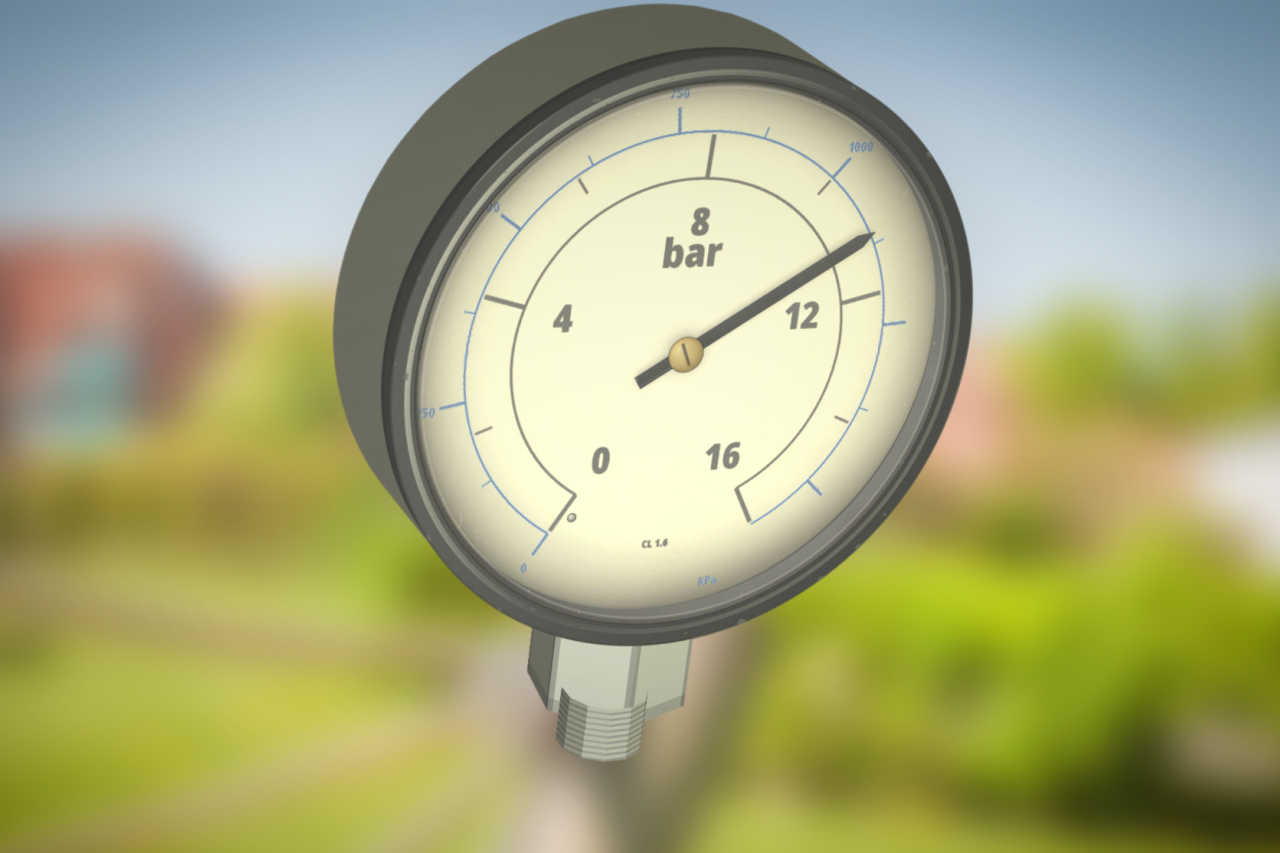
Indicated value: 11 bar
